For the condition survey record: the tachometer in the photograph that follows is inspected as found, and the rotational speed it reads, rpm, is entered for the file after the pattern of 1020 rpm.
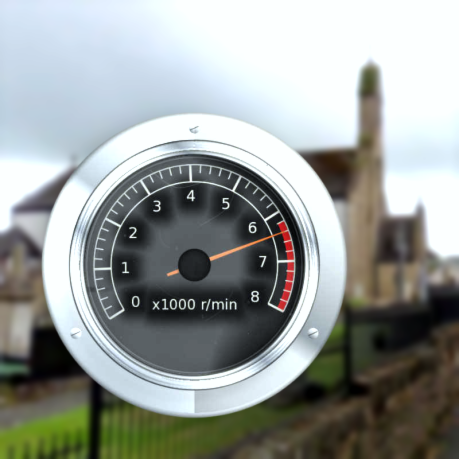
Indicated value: 6400 rpm
